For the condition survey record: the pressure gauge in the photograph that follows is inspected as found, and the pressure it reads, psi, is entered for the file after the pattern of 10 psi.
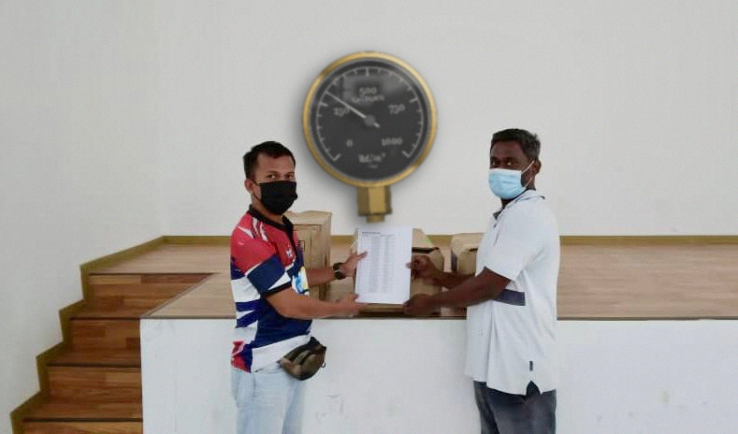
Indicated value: 300 psi
